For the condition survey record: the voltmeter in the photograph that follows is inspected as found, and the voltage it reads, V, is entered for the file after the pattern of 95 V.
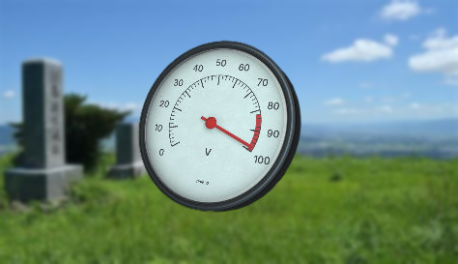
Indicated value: 98 V
